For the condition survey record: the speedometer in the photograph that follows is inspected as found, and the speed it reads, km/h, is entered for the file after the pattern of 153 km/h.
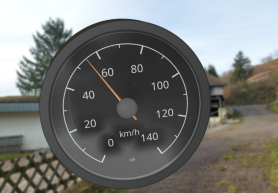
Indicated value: 55 km/h
